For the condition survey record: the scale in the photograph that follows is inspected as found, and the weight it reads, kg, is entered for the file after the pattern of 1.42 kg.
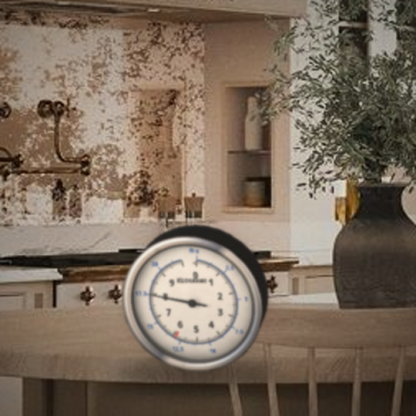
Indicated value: 8 kg
